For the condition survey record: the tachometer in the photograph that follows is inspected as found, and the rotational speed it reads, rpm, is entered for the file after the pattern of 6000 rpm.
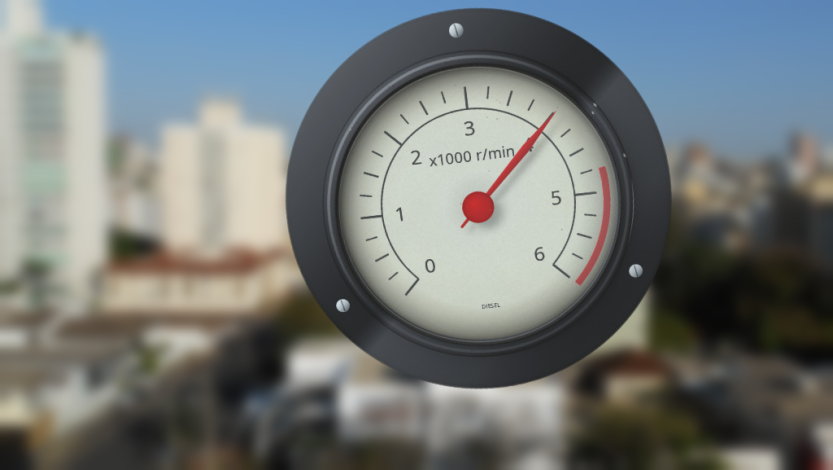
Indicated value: 4000 rpm
